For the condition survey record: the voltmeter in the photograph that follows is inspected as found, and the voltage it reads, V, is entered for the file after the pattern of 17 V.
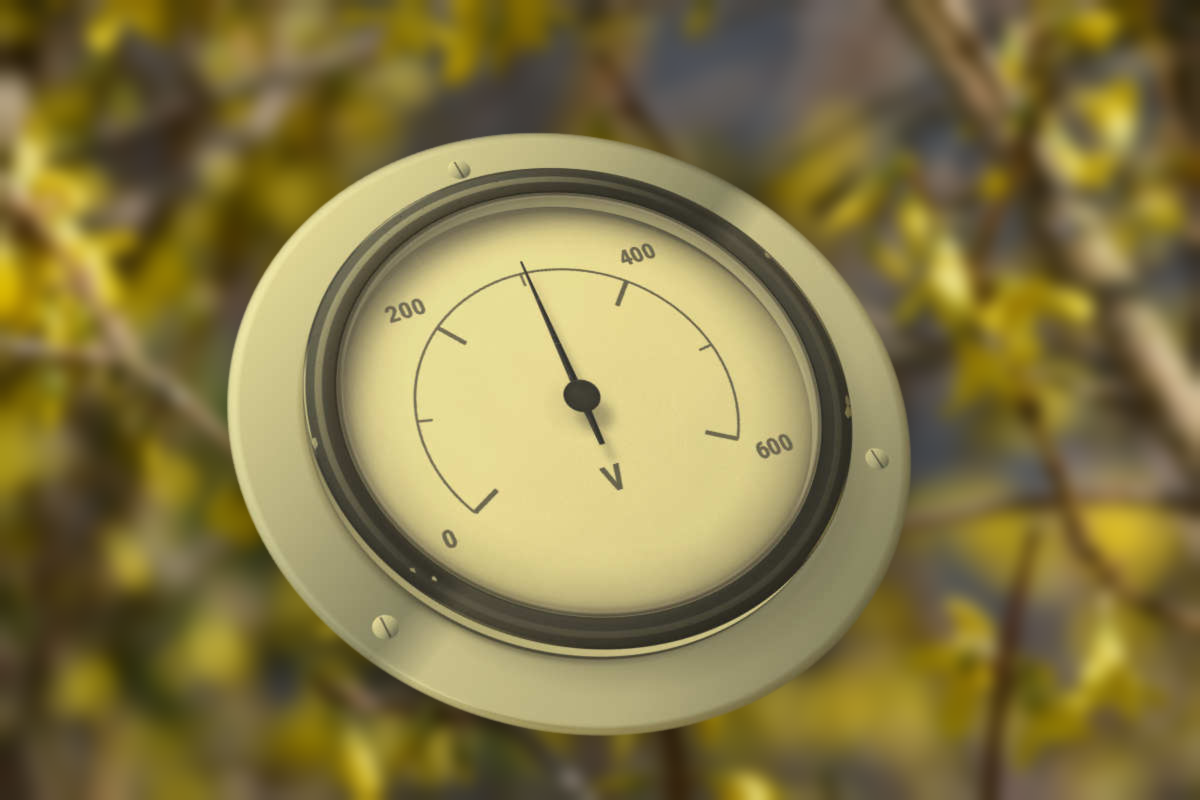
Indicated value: 300 V
